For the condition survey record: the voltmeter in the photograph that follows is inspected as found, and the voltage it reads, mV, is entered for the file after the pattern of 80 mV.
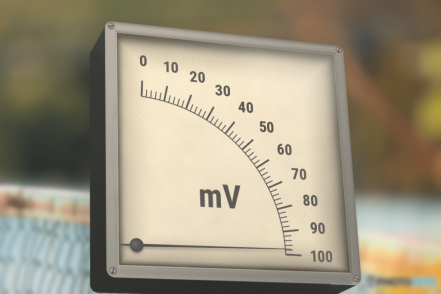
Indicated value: 98 mV
